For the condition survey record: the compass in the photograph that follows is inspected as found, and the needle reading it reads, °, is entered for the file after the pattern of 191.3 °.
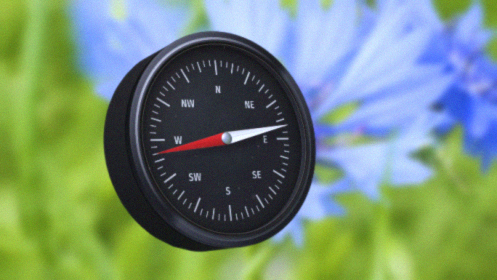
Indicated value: 260 °
